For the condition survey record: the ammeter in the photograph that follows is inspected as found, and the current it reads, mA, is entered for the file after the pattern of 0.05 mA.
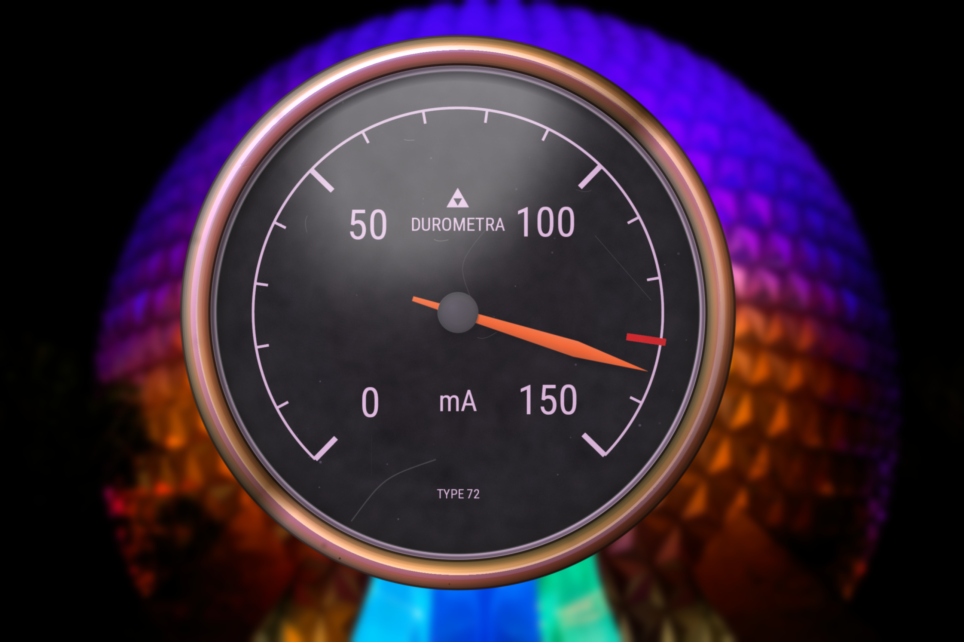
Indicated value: 135 mA
